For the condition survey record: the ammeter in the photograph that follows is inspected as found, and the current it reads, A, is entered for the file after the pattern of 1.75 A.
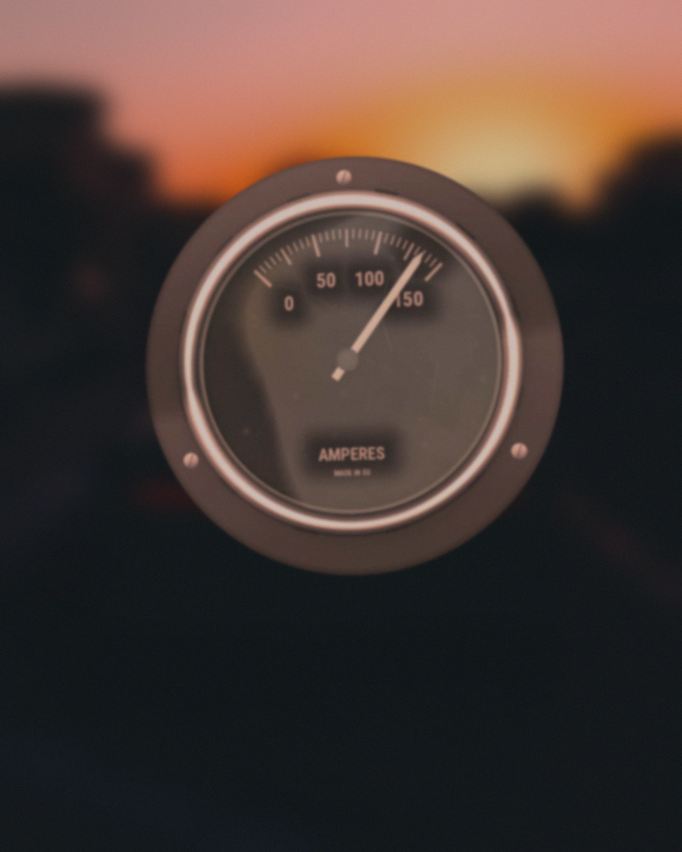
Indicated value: 135 A
